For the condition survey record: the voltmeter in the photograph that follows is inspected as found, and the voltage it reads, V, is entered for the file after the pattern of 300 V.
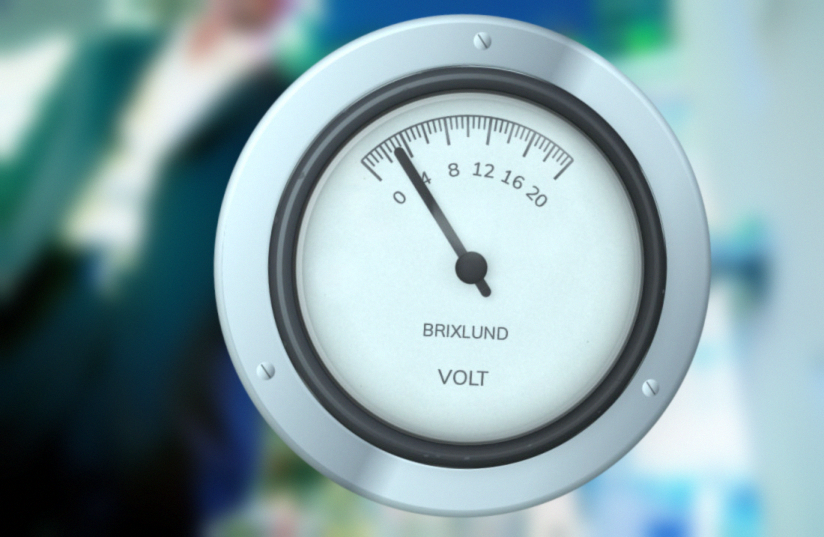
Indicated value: 3 V
